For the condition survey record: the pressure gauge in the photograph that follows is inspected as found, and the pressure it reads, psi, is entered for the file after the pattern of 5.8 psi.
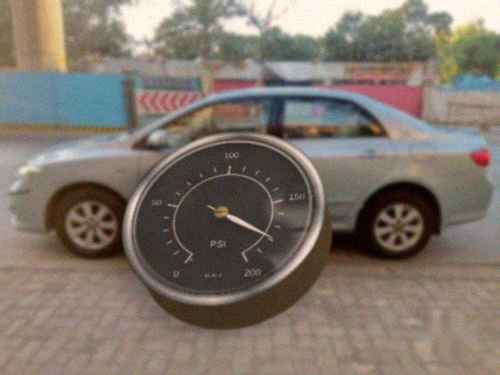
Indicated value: 180 psi
